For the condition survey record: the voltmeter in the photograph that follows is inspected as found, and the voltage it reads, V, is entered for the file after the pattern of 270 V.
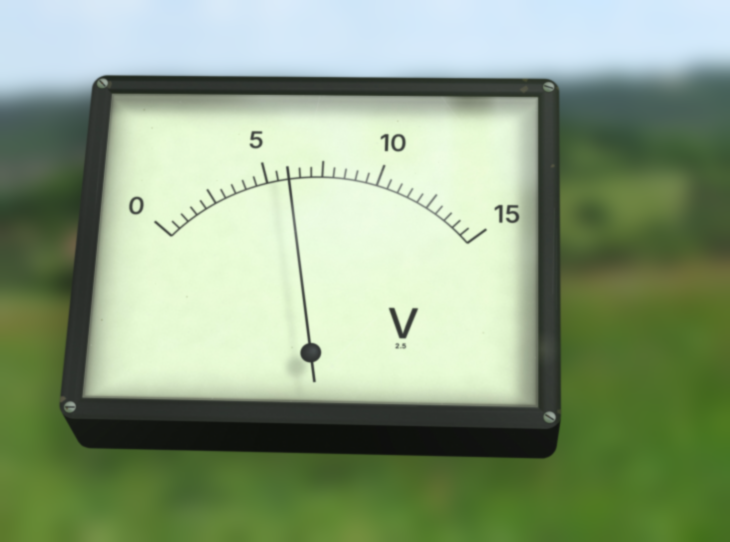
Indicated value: 6 V
